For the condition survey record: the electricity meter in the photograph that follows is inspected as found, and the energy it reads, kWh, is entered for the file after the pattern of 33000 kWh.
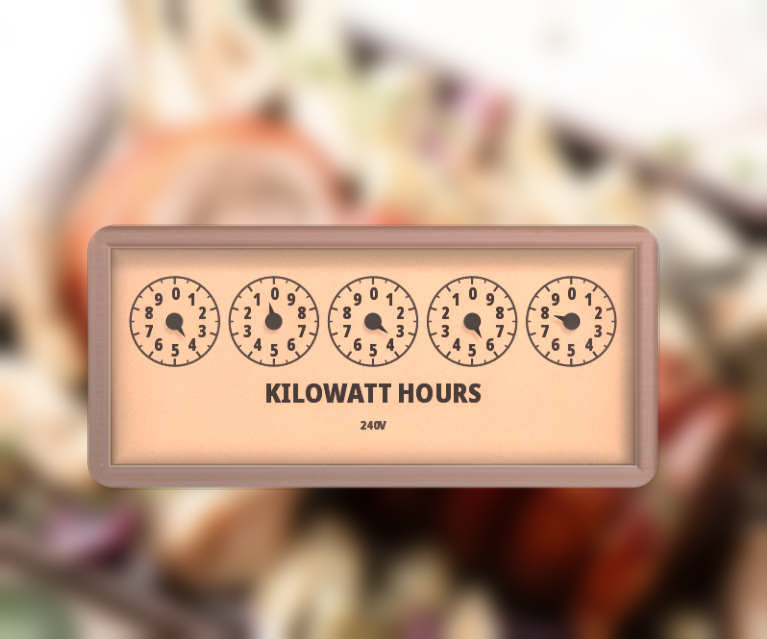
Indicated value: 40358 kWh
